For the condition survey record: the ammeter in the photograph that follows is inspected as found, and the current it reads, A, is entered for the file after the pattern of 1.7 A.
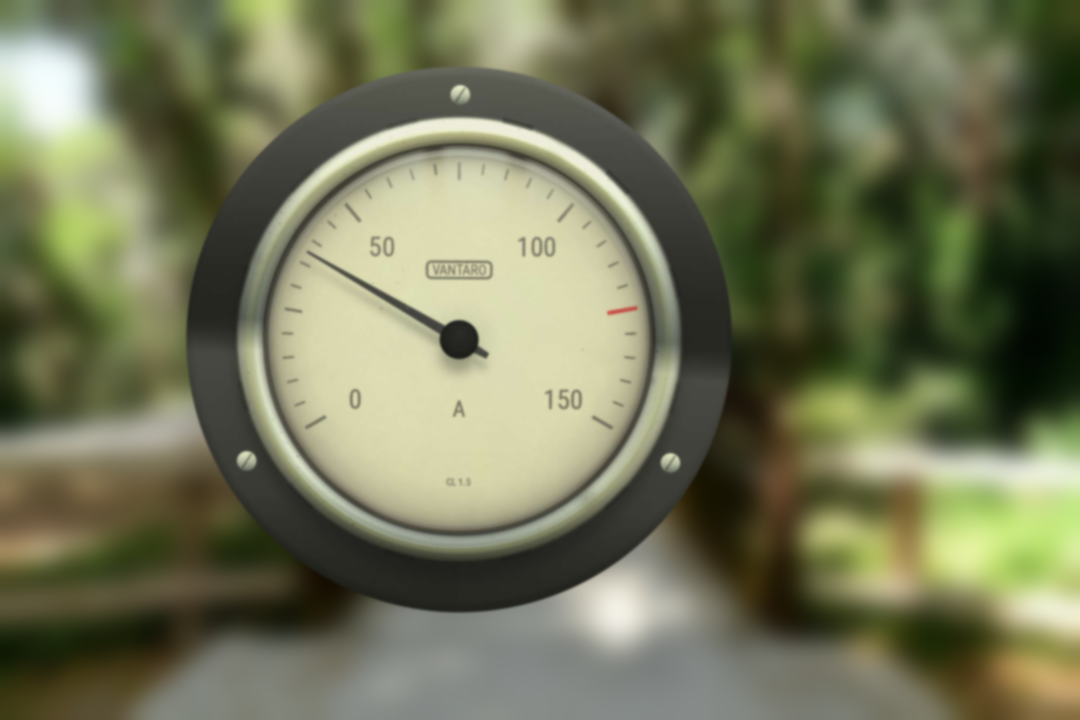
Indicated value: 37.5 A
